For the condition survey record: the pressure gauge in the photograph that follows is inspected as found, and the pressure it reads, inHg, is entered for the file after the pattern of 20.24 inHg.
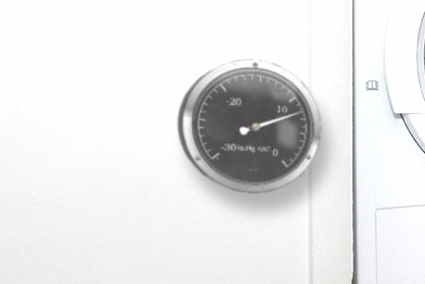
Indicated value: -8 inHg
